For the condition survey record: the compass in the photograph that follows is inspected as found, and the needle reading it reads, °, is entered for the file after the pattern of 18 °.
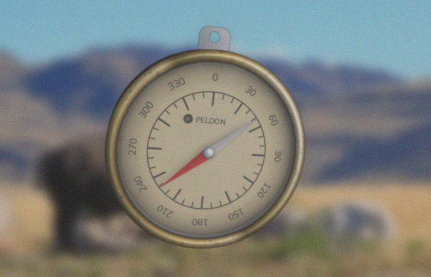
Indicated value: 230 °
